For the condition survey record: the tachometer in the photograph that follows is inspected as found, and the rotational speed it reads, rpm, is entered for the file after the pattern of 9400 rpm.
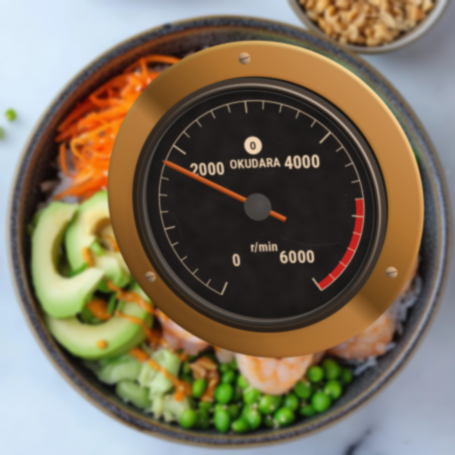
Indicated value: 1800 rpm
